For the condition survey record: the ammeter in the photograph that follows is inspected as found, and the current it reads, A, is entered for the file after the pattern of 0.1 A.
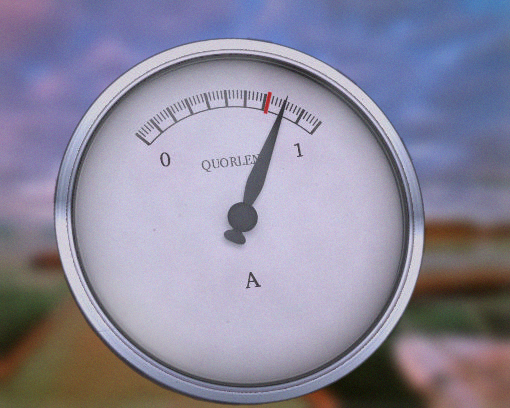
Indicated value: 0.8 A
